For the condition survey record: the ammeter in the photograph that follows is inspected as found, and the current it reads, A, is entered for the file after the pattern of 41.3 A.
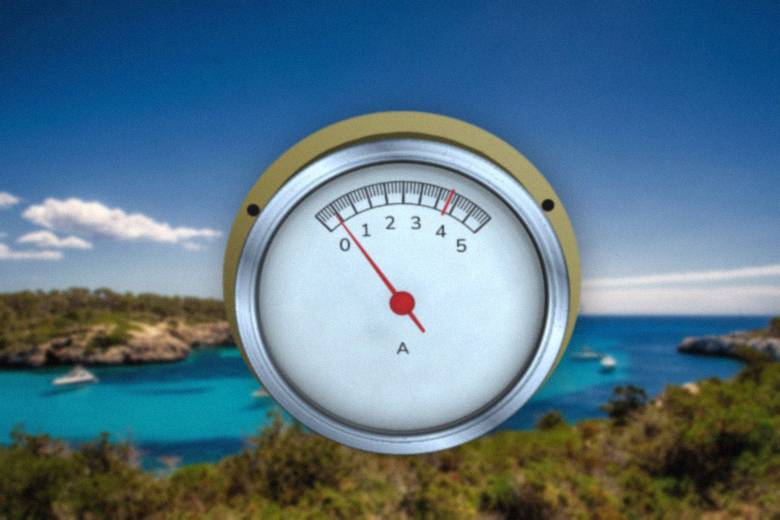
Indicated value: 0.5 A
